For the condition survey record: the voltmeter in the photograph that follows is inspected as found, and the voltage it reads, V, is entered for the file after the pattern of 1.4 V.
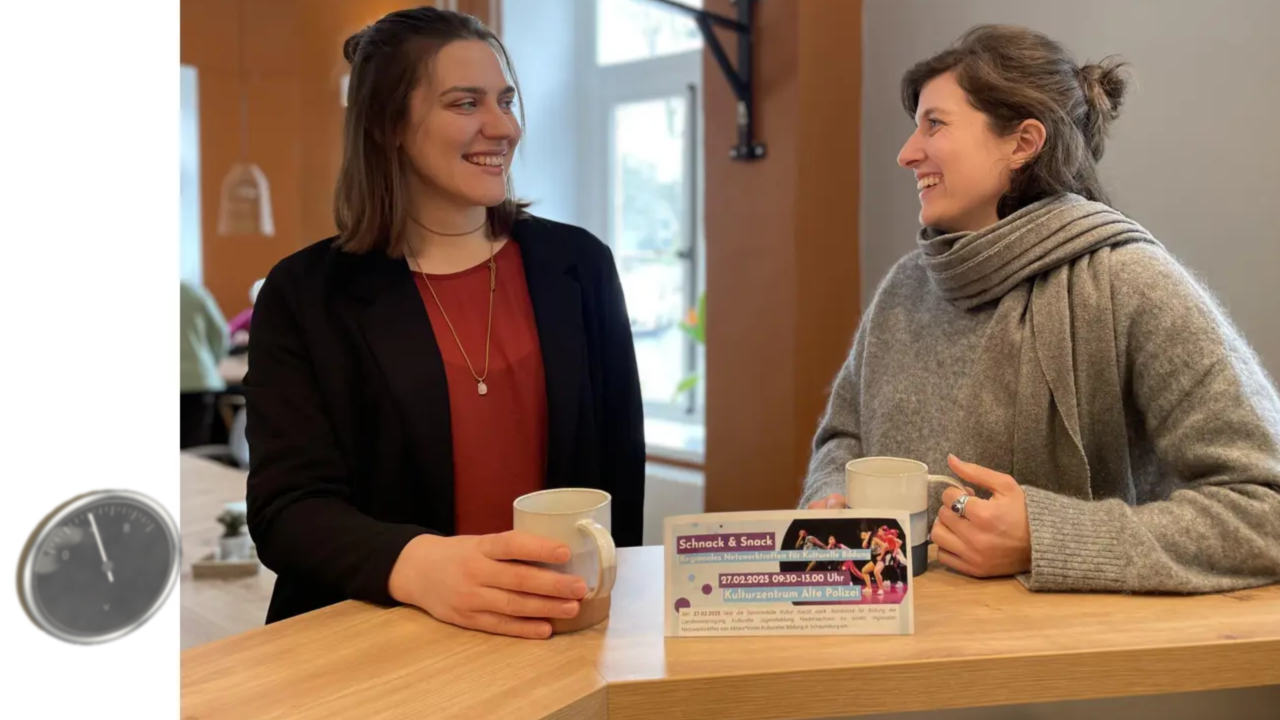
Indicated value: 4 V
